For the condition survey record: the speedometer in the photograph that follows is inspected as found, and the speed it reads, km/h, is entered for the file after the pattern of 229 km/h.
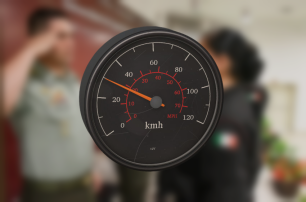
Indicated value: 30 km/h
